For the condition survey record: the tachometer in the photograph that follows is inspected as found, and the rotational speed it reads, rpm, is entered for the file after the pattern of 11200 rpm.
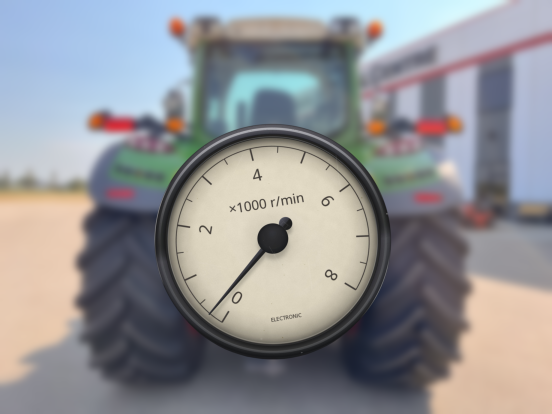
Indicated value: 250 rpm
